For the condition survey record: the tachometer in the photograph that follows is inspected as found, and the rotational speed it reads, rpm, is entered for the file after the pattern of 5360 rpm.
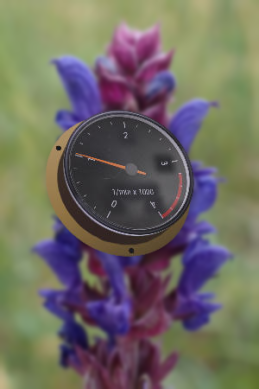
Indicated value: 1000 rpm
